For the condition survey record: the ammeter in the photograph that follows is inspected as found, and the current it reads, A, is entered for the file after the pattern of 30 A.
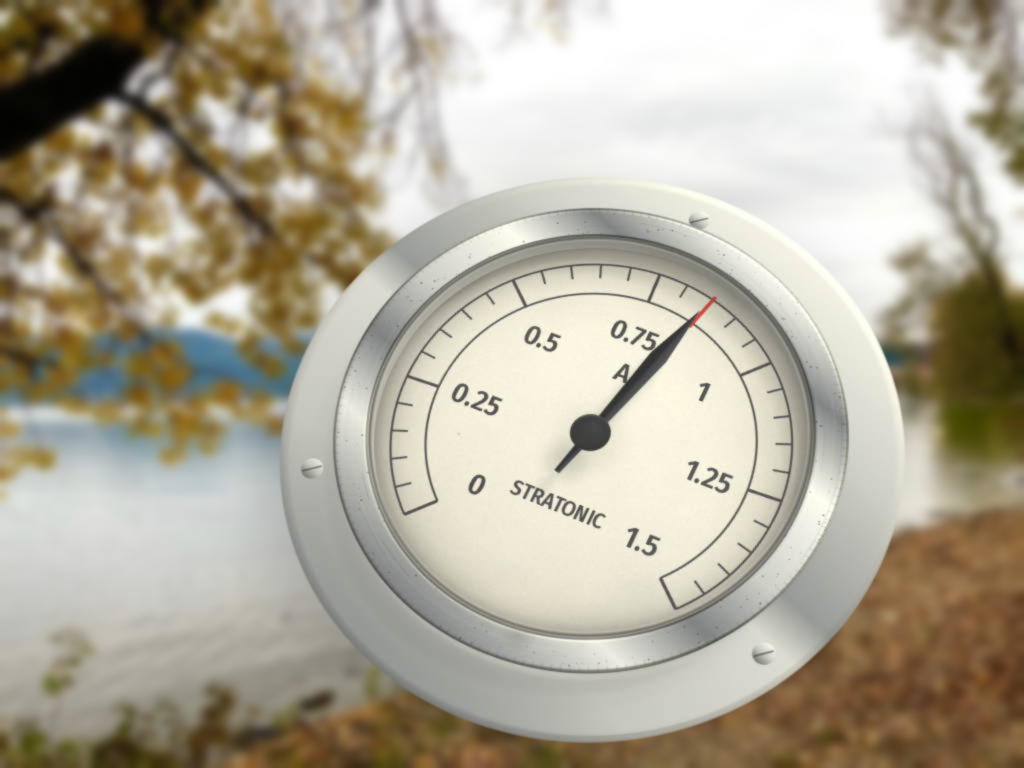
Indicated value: 0.85 A
